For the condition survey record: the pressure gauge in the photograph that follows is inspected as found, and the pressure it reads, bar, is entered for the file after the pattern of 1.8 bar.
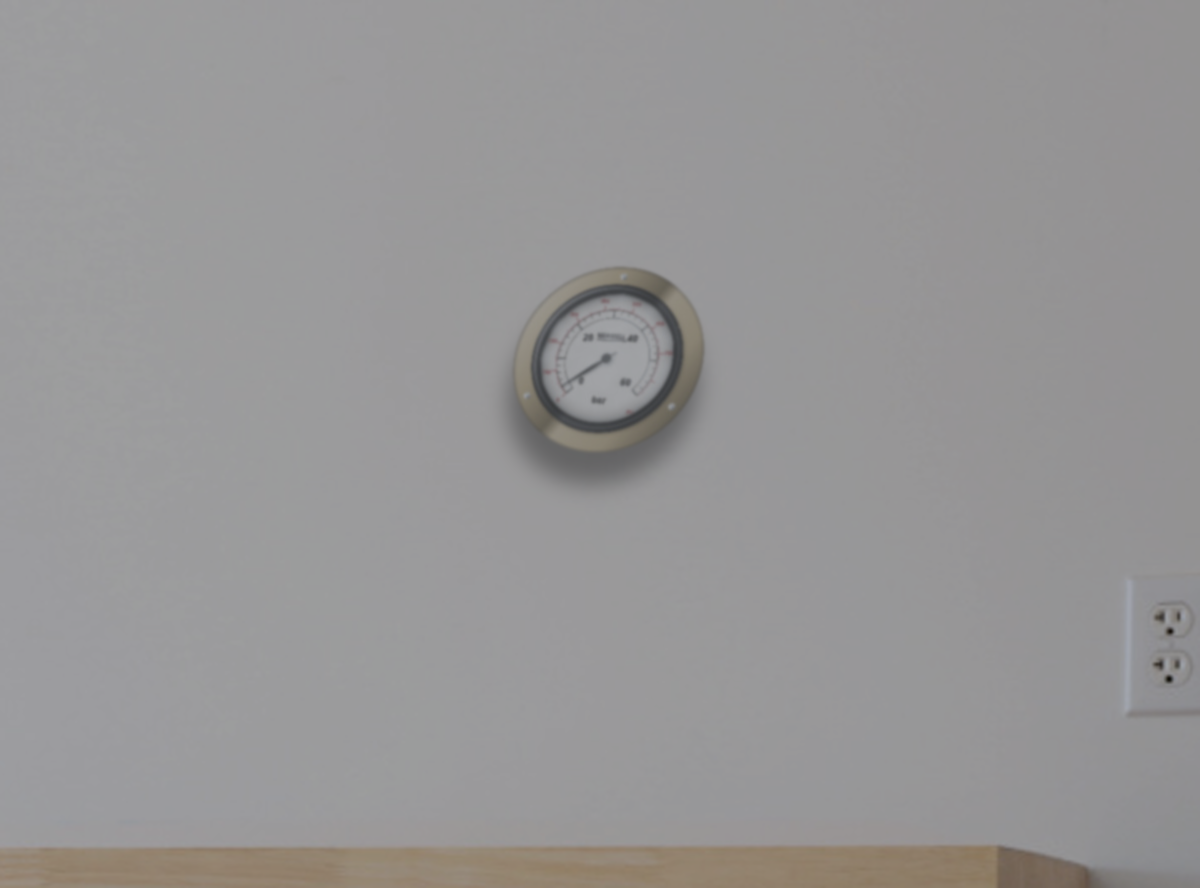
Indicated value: 2 bar
